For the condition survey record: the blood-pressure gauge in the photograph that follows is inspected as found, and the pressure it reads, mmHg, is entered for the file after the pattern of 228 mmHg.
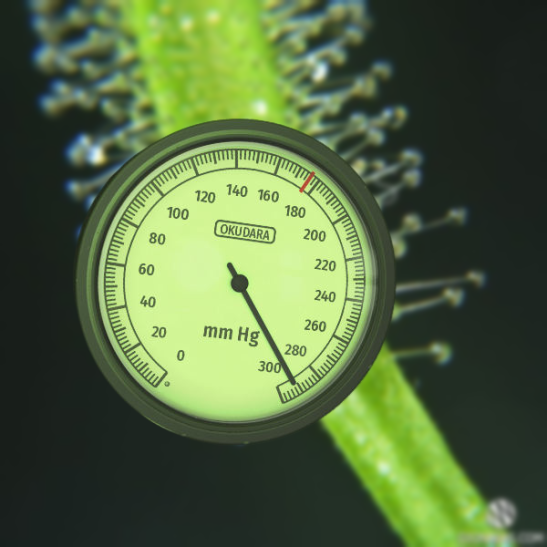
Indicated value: 292 mmHg
